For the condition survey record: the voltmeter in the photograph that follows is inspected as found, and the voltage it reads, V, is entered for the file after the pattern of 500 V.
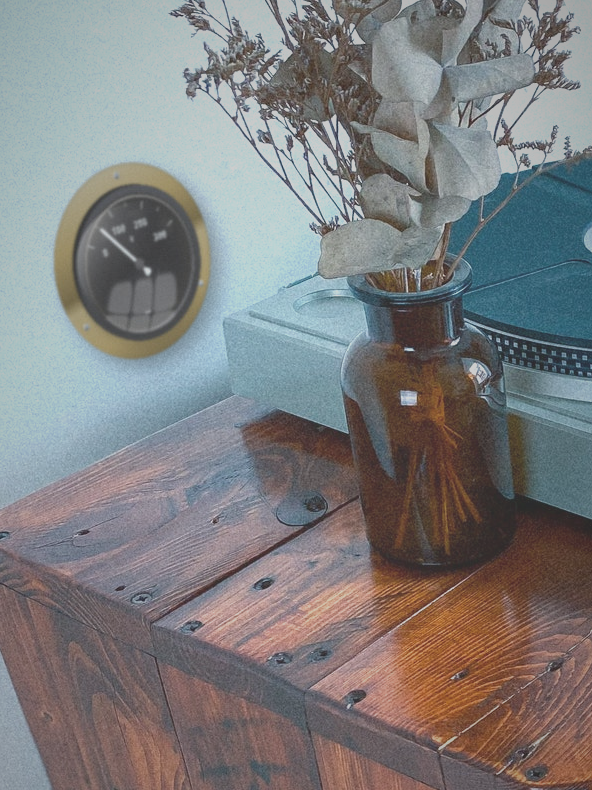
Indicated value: 50 V
